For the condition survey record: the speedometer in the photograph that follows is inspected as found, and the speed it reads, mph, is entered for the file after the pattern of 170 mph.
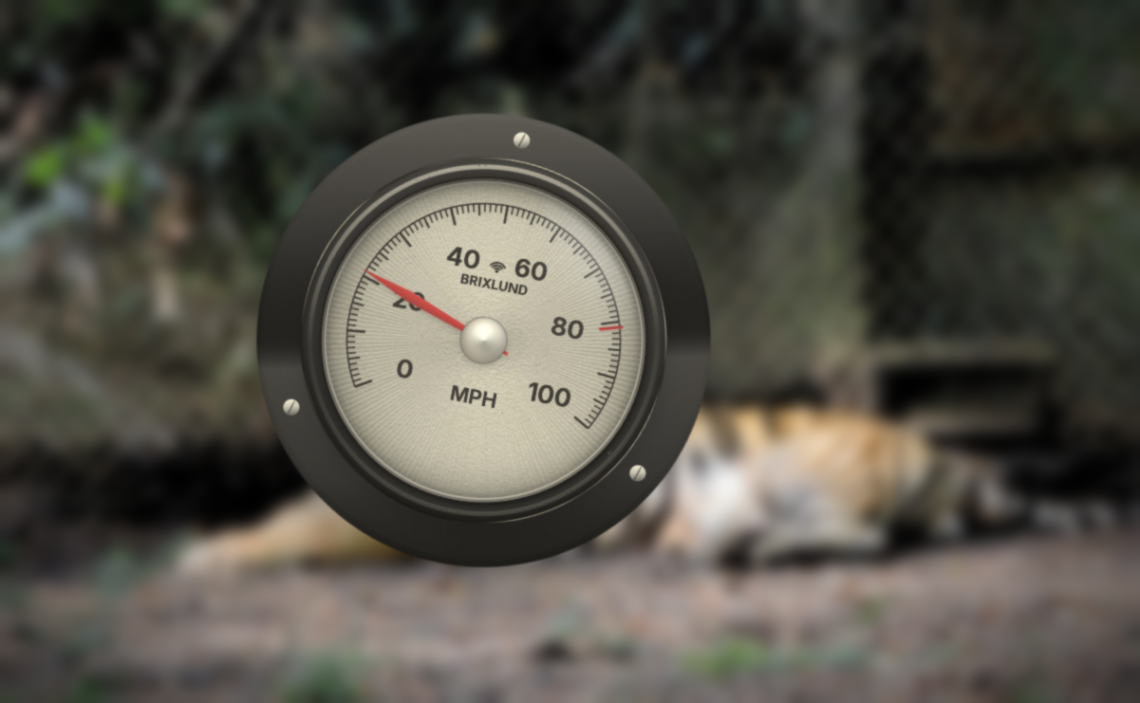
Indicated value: 21 mph
